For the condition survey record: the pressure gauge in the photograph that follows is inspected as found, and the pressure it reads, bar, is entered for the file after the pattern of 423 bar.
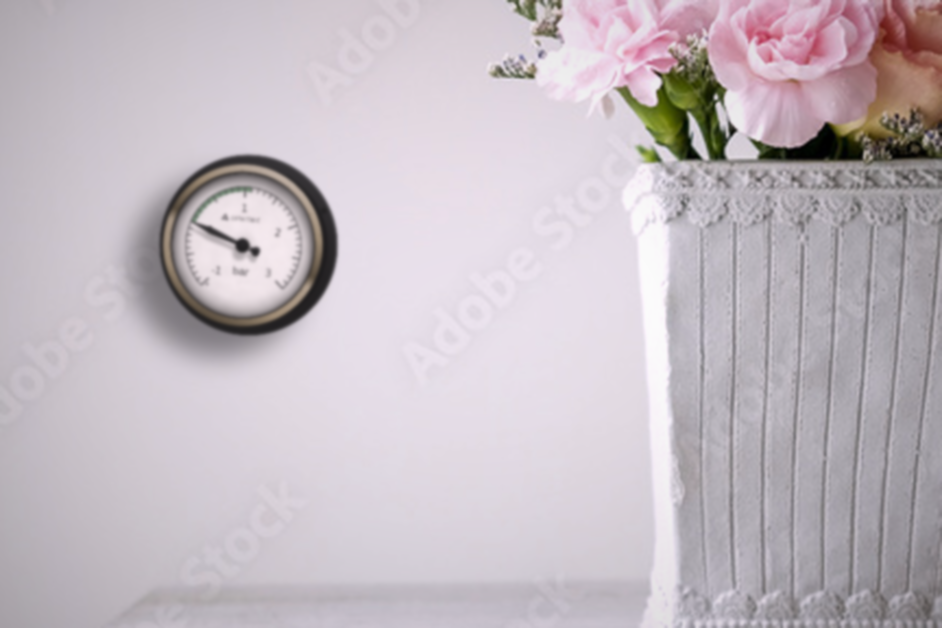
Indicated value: 0 bar
